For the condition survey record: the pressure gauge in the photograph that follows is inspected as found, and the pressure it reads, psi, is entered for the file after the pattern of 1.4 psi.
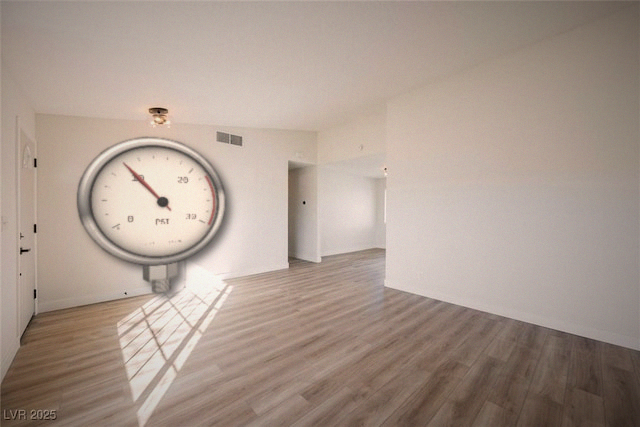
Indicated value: 10 psi
